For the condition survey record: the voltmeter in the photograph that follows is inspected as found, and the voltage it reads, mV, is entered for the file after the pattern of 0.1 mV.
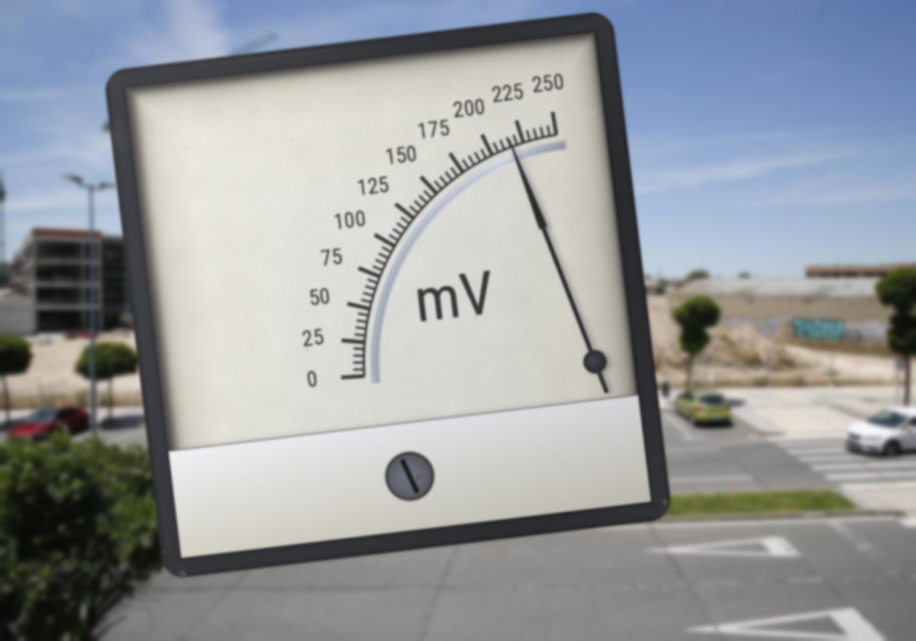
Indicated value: 215 mV
